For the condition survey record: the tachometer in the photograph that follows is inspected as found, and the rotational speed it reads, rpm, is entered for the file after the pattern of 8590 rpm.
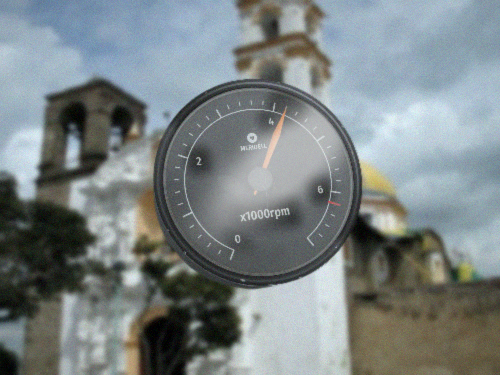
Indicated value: 4200 rpm
